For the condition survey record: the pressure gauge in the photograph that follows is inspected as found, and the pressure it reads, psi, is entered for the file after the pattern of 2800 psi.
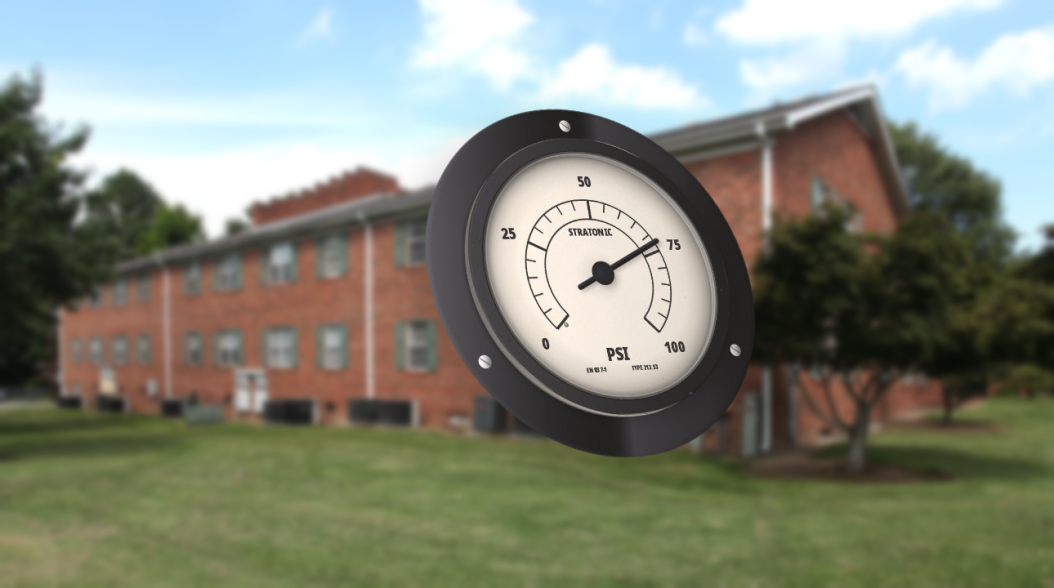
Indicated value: 72.5 psi
